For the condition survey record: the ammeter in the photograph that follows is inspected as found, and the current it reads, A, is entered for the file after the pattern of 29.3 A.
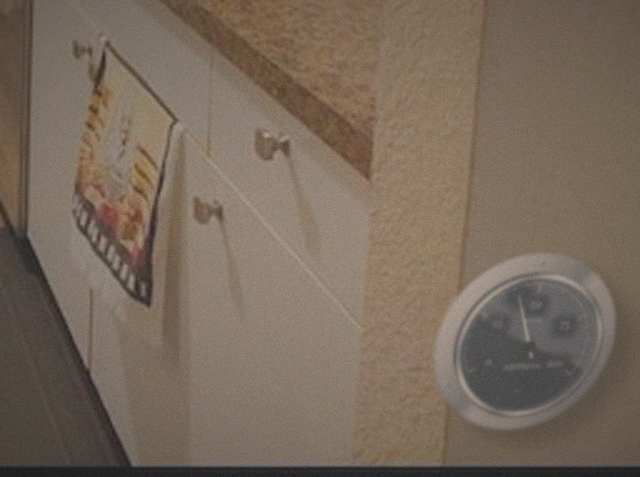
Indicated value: 40 A
